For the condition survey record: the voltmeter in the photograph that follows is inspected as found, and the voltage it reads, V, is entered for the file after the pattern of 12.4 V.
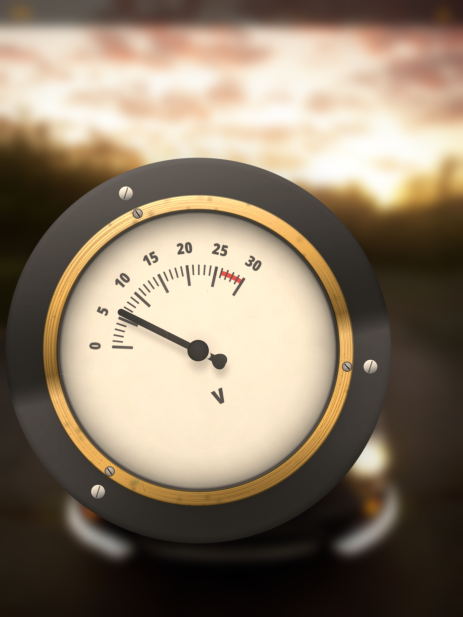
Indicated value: 6 V
